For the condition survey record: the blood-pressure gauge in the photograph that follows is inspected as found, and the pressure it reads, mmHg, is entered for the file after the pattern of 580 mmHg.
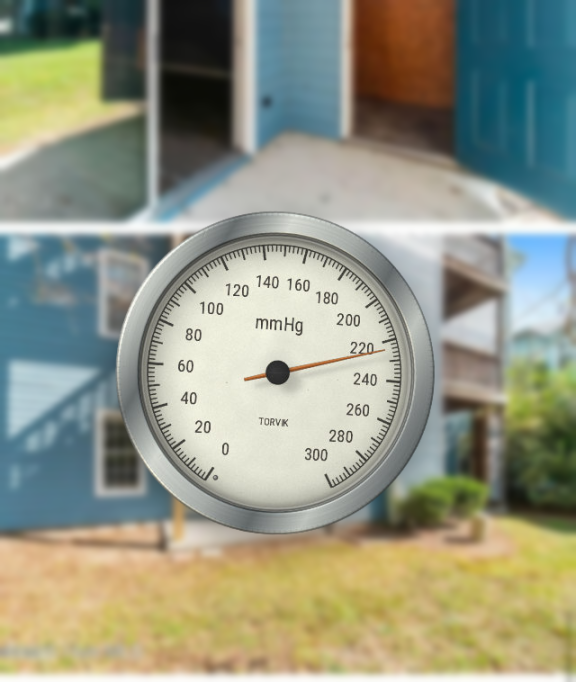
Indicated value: 224 mmHg
